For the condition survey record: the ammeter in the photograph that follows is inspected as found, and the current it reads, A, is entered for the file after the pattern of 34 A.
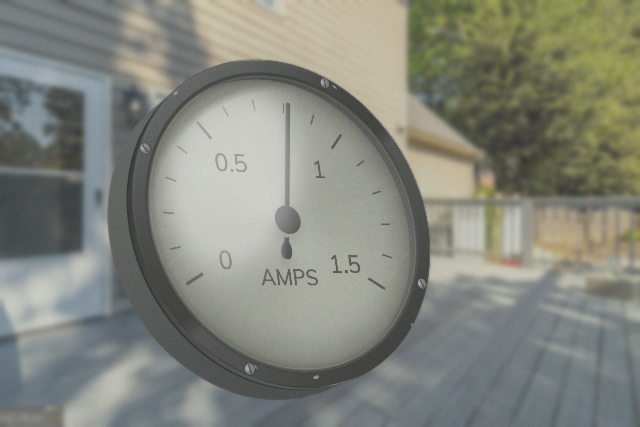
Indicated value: 0.8 A
